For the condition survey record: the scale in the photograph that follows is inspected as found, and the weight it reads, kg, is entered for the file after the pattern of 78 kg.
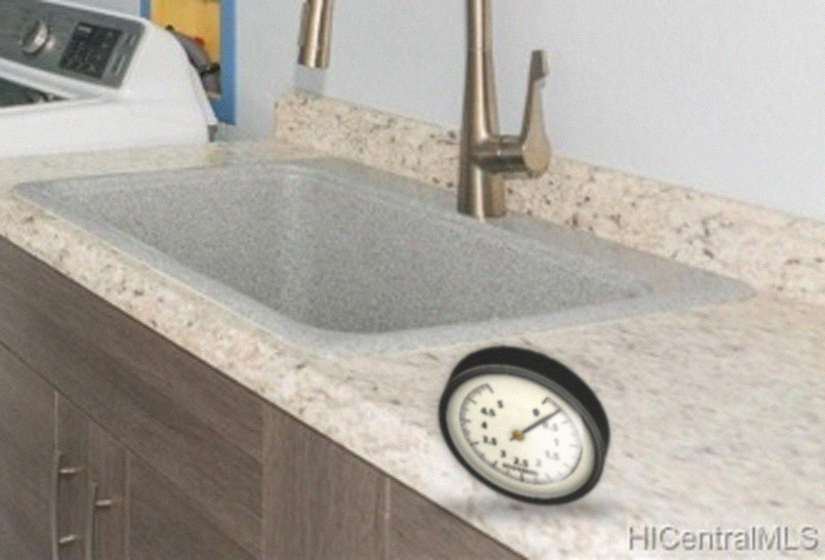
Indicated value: 0.25 kg
